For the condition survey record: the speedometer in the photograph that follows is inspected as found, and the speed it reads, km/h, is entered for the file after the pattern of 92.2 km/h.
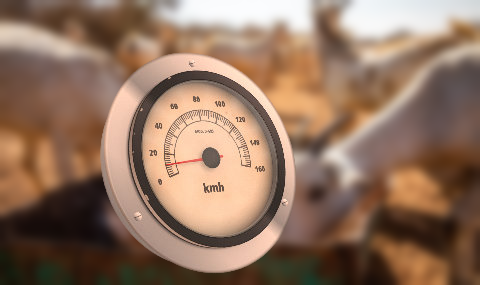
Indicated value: 10 km/h
